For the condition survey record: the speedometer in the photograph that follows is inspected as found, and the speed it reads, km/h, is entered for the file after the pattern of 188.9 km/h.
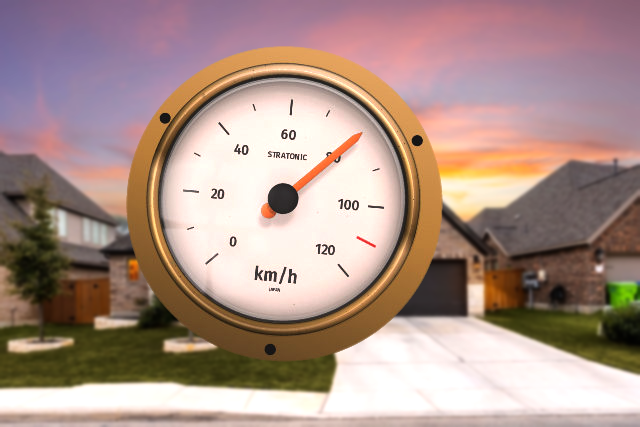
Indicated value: 80 km/h
